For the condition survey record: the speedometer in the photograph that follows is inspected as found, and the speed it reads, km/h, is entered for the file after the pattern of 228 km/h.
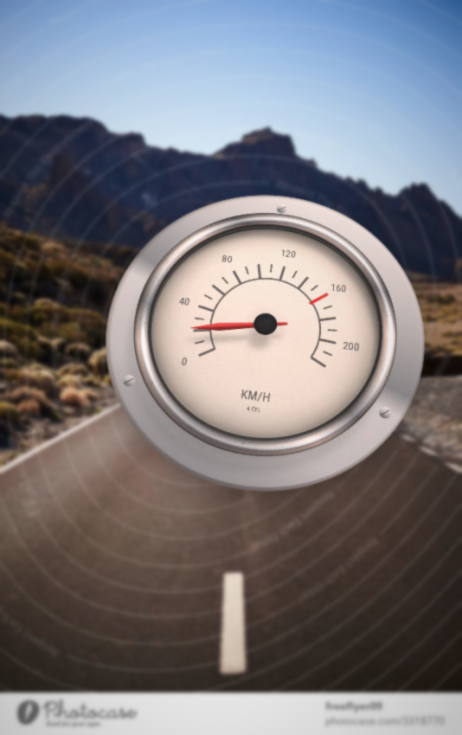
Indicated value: 20 km/h
